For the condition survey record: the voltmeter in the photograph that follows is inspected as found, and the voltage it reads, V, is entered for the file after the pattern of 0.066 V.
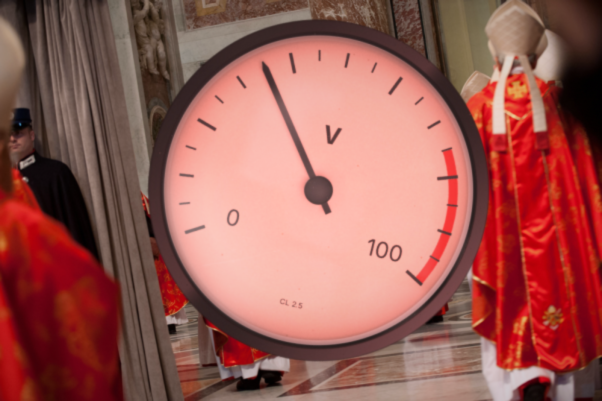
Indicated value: 35 V
